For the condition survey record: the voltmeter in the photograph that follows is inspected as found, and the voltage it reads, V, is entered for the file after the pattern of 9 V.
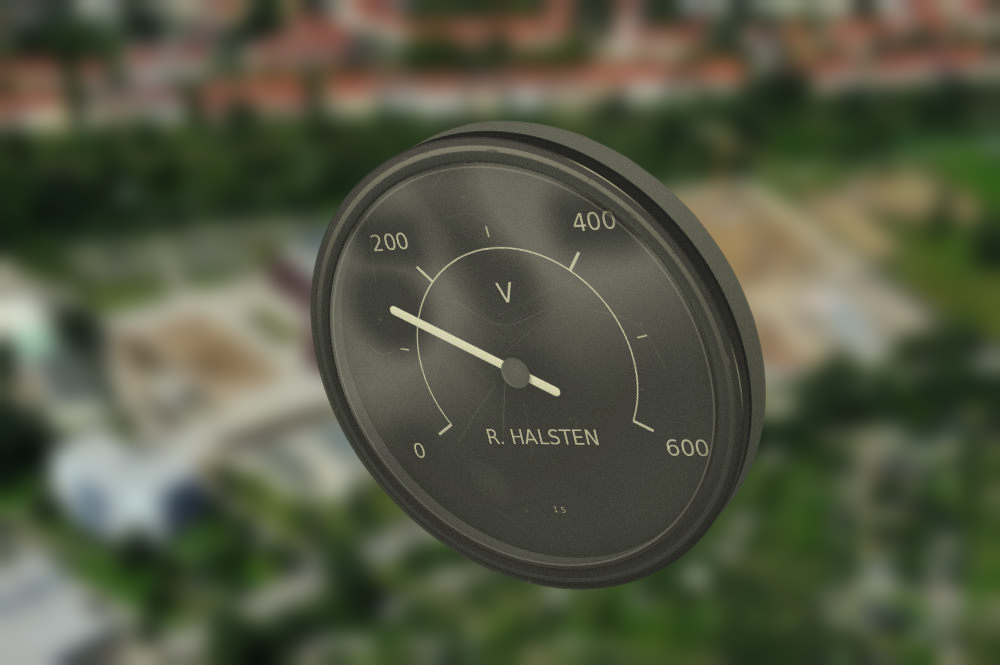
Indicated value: 150 V
